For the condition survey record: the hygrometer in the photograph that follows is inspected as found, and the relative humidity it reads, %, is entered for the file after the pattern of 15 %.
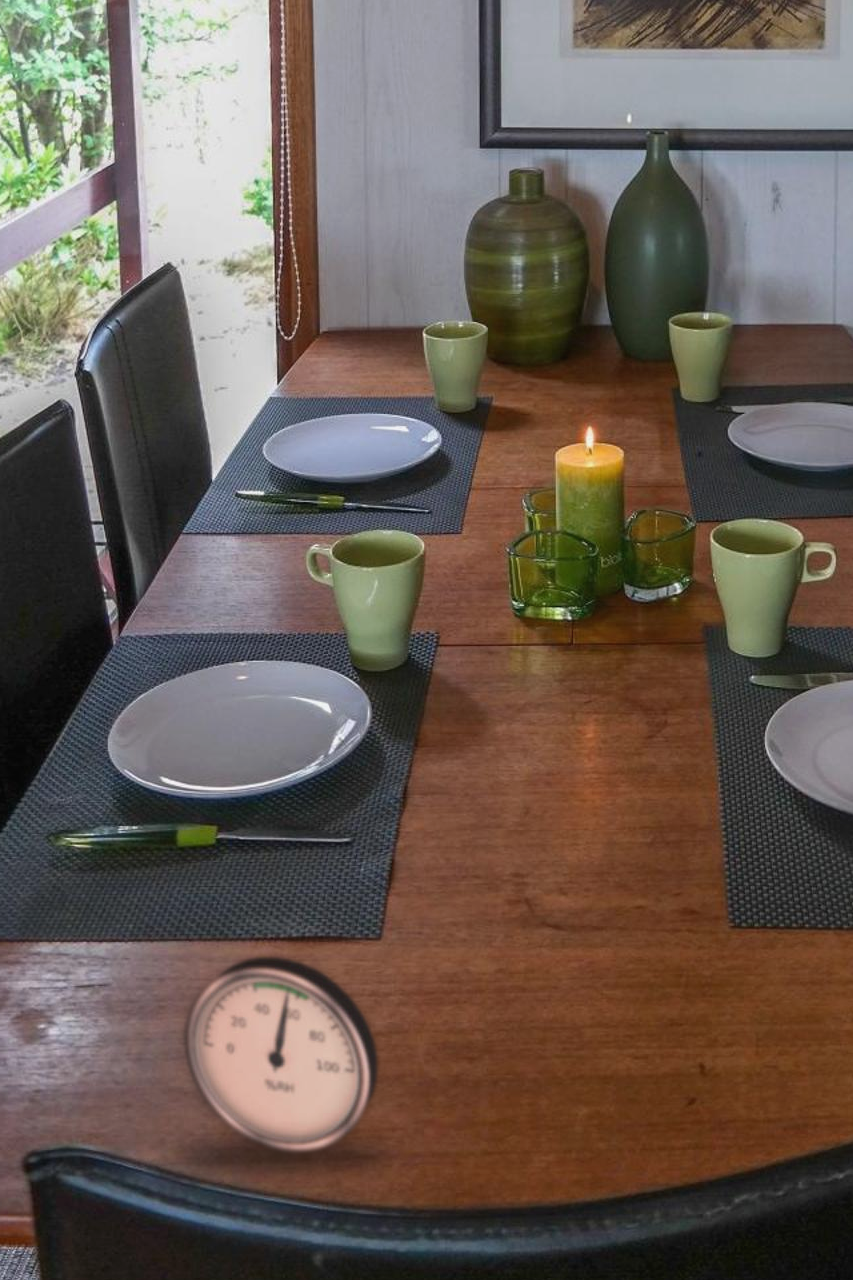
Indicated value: 56 %
